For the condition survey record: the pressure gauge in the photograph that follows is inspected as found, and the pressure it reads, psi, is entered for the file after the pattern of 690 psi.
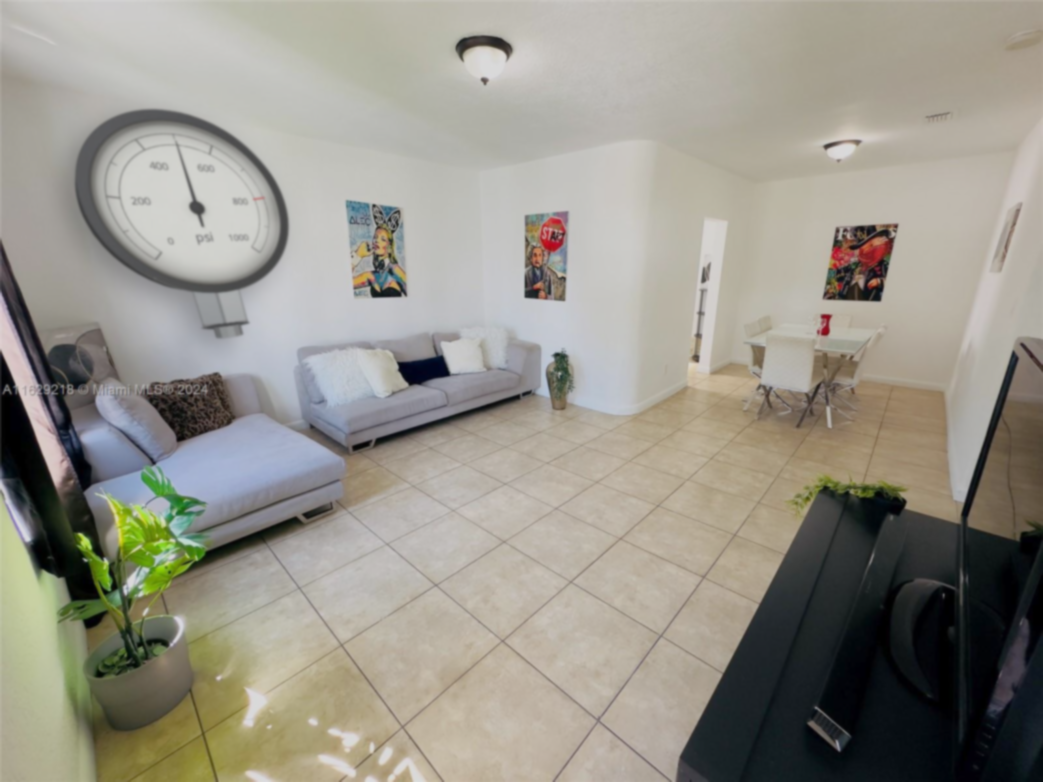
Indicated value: 500 psi
